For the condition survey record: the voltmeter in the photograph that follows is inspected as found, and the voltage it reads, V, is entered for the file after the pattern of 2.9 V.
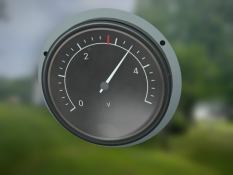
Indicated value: 3.4 V
